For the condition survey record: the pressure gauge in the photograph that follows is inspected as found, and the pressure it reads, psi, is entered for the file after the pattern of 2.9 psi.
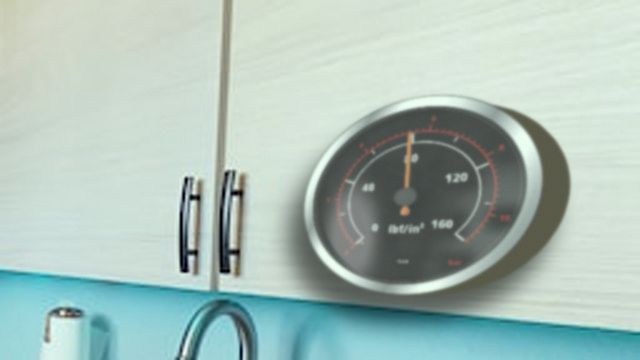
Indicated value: 80 psi
